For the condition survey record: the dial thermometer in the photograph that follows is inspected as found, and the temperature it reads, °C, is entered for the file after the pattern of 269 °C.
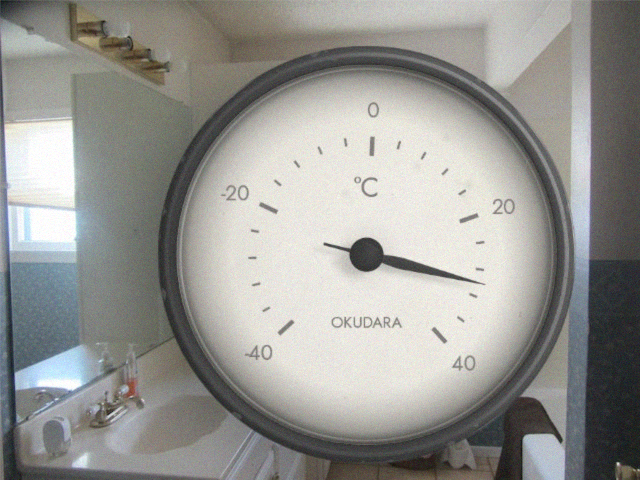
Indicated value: 30 °C
